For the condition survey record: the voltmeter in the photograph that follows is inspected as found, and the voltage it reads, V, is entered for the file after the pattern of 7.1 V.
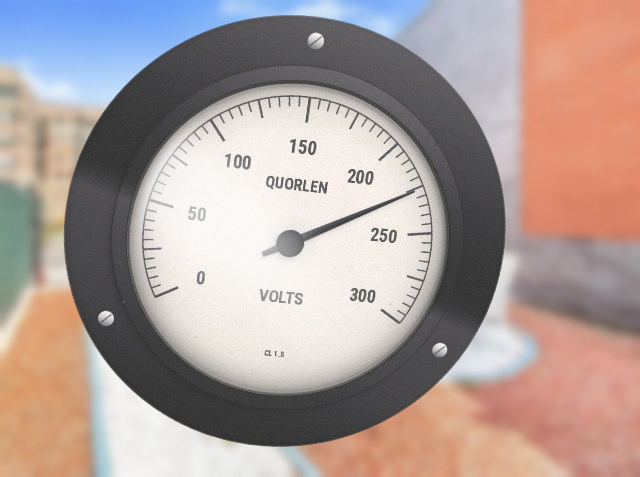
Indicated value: 225 V
